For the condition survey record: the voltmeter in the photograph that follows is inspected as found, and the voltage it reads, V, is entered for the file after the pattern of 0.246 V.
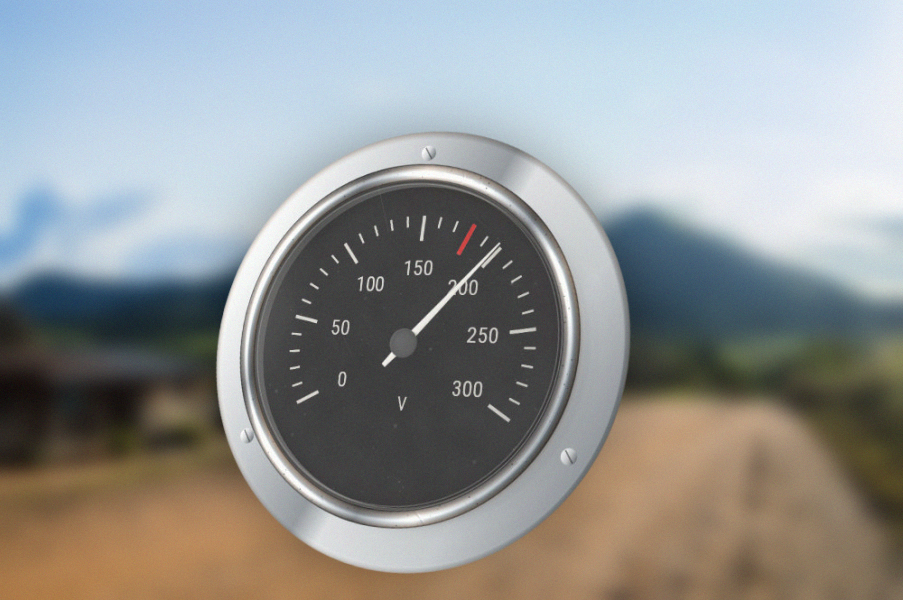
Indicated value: 200 V
